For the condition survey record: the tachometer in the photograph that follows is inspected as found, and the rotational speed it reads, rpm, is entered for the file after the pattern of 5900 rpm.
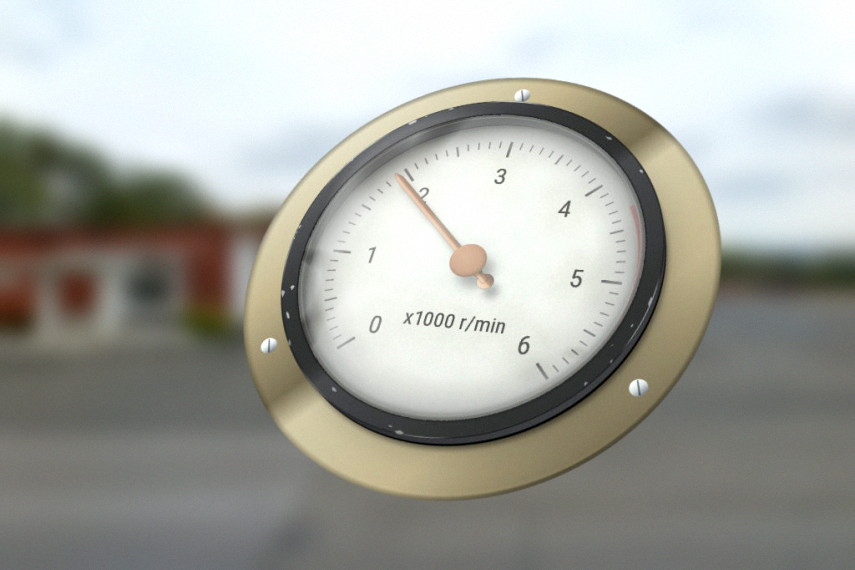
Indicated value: 1900 rpm
